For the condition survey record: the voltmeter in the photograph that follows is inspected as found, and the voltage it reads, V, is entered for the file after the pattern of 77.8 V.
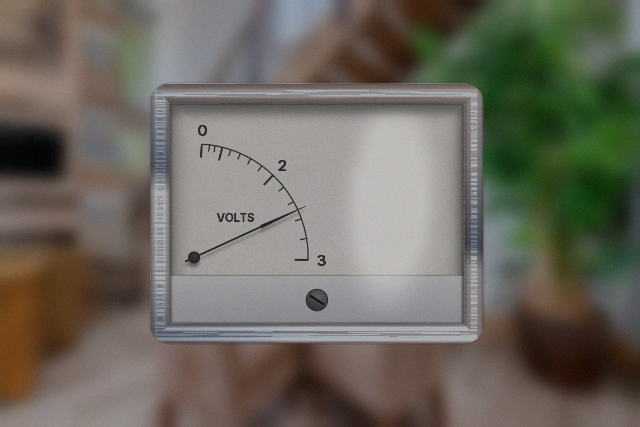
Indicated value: 2.5 V
